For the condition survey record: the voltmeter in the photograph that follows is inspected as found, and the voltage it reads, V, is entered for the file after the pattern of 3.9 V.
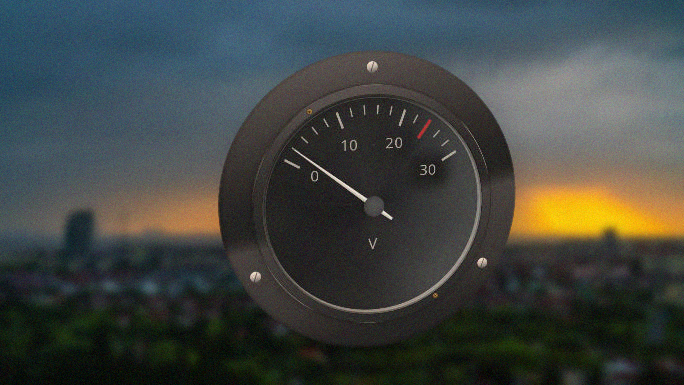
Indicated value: 2 V
